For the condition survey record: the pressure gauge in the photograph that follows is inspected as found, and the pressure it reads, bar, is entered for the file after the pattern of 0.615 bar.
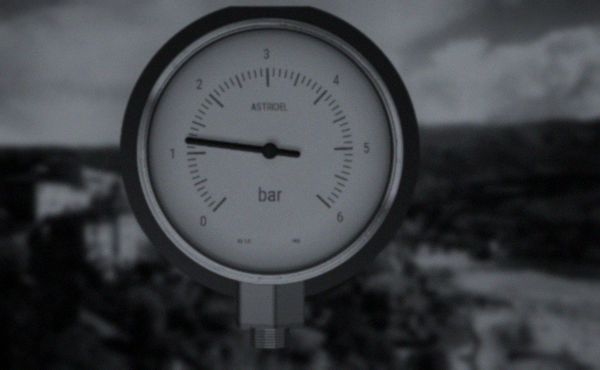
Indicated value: 1.2 bar
